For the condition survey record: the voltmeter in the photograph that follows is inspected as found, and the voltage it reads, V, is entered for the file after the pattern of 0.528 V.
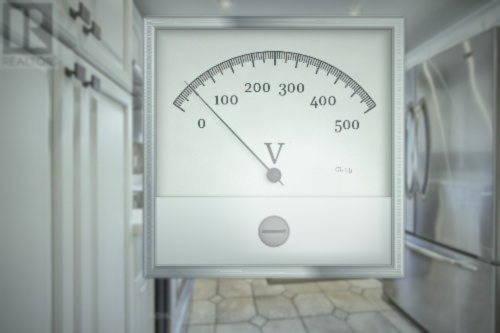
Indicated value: 50 V
